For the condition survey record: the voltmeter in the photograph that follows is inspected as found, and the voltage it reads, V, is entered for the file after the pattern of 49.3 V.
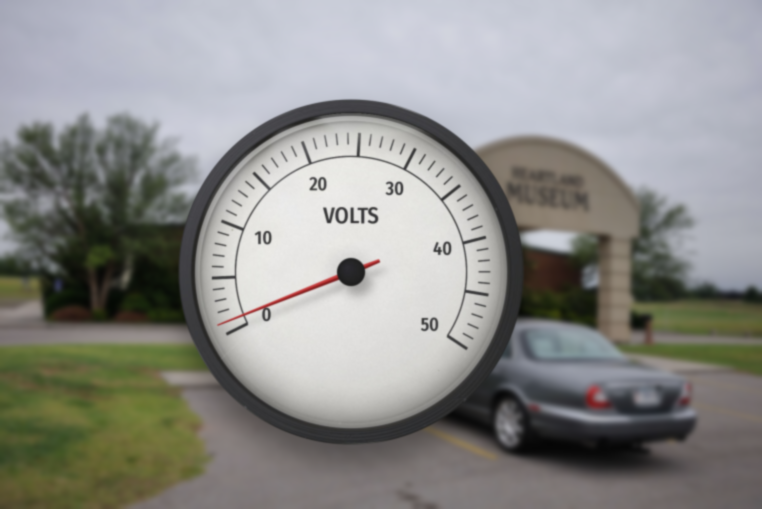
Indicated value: 1 V
